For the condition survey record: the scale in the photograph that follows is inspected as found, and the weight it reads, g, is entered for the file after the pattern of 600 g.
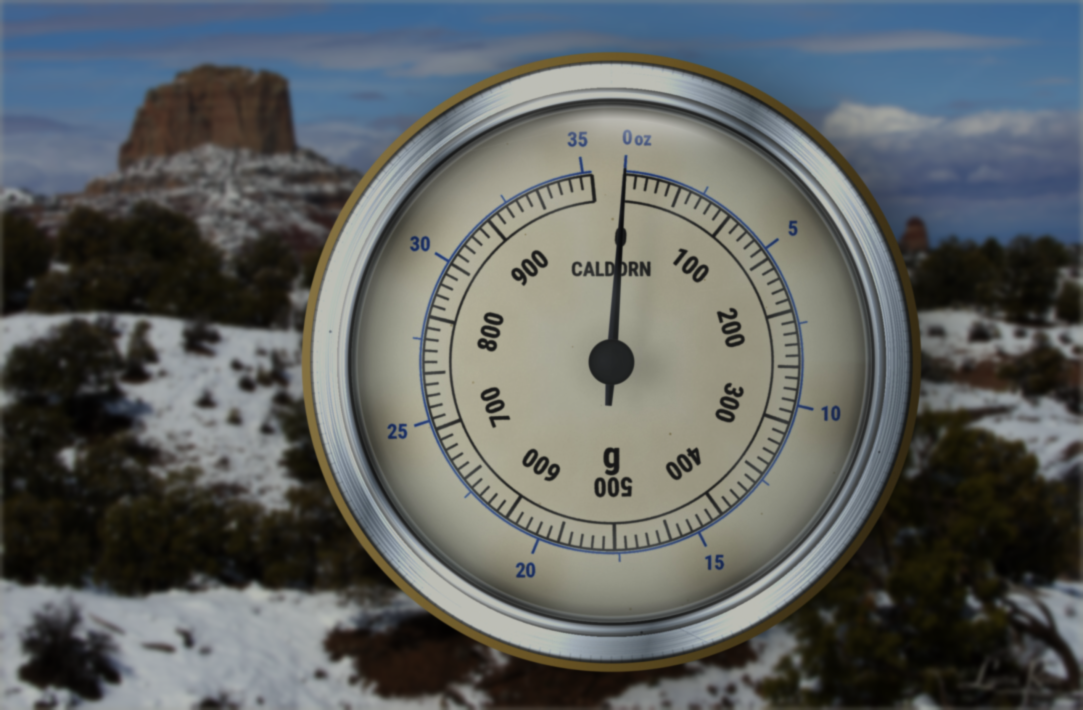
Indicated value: 0 g
